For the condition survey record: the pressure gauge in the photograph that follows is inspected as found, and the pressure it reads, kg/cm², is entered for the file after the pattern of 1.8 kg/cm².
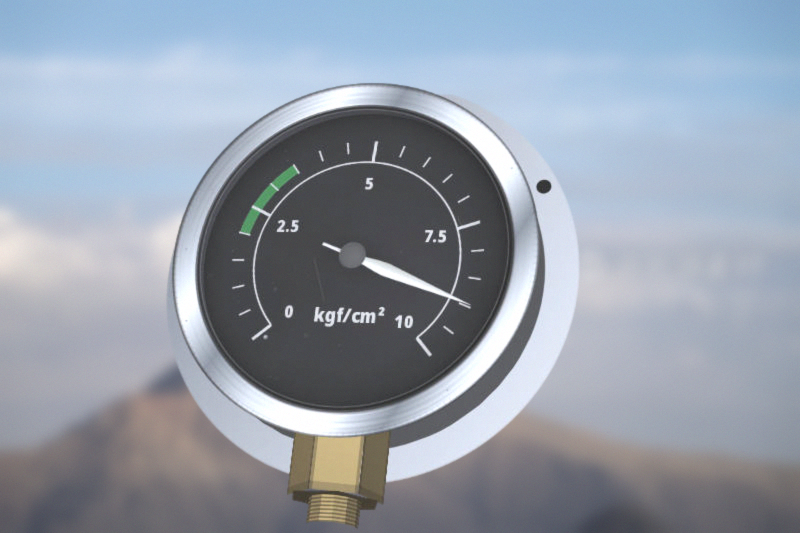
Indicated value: 9 kg/cm²
